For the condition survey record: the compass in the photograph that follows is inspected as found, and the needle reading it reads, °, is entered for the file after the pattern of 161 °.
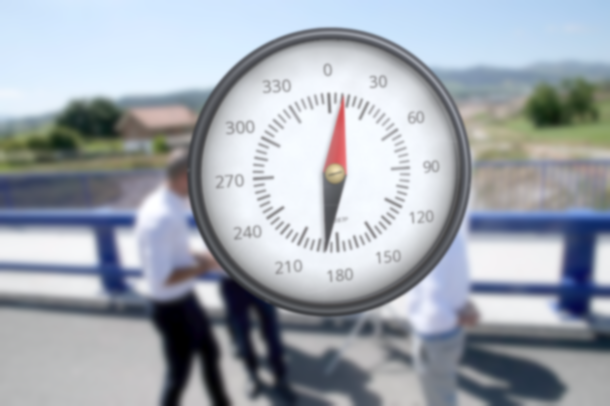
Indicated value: 10 °
